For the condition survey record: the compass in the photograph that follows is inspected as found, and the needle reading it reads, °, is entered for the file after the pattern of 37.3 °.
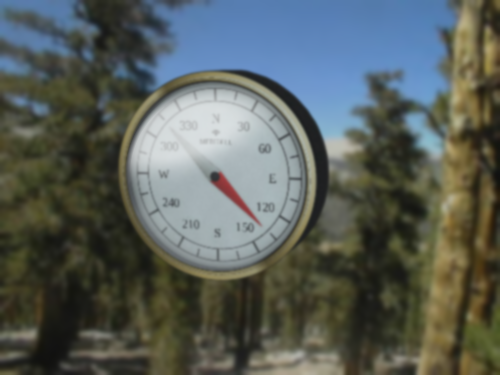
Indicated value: 135 °
